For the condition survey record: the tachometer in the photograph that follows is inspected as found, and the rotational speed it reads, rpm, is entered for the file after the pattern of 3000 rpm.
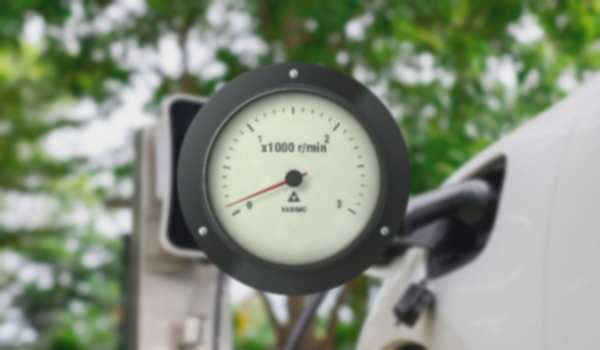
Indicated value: 100 rpm
